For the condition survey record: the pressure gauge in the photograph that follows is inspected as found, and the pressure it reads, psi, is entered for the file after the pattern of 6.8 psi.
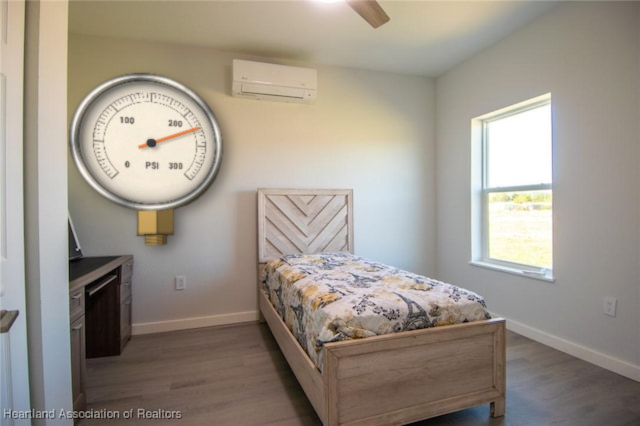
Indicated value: 225 psi
